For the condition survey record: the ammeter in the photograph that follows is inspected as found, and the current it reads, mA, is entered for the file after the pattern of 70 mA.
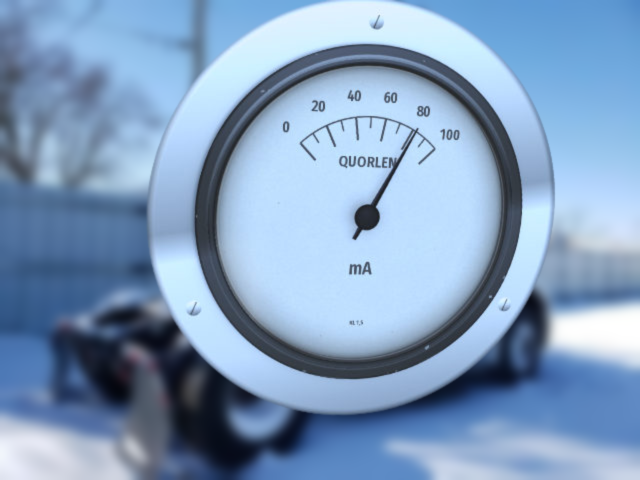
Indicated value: 80 mA
